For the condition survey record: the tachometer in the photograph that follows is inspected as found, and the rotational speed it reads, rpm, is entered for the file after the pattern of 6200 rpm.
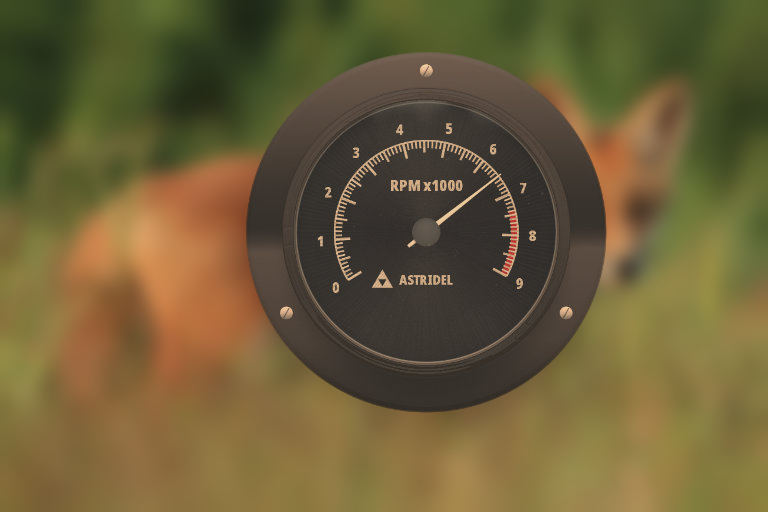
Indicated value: 6500 rpm
